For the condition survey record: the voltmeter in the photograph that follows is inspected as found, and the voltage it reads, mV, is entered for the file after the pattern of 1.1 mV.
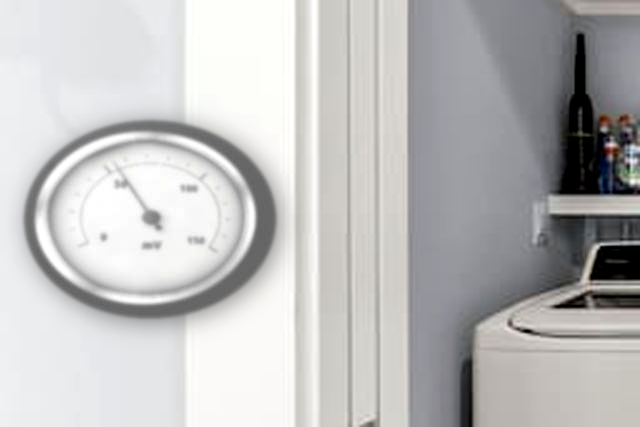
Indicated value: 55 mV
